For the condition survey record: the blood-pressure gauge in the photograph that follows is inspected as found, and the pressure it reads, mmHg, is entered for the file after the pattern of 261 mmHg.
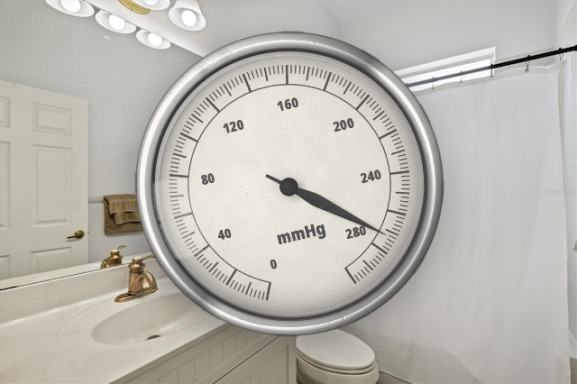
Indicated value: 272 mmHg
